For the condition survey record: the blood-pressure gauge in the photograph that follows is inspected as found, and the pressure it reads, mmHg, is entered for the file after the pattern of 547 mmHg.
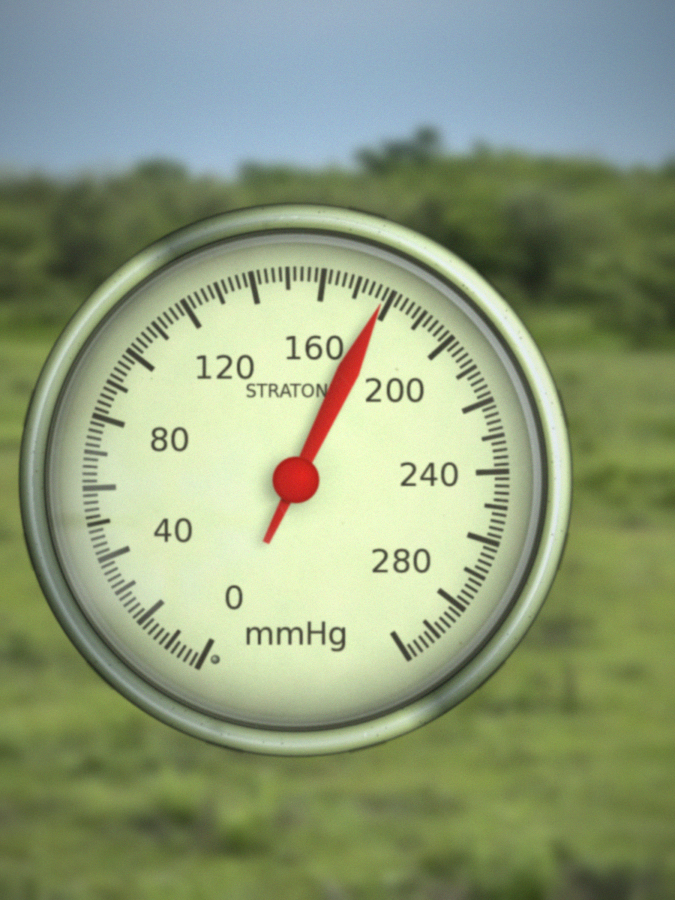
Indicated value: 178 mmHg
